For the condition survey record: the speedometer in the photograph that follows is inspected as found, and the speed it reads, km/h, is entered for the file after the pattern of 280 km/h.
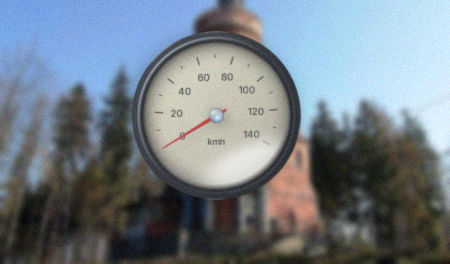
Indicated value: 0 km/h
